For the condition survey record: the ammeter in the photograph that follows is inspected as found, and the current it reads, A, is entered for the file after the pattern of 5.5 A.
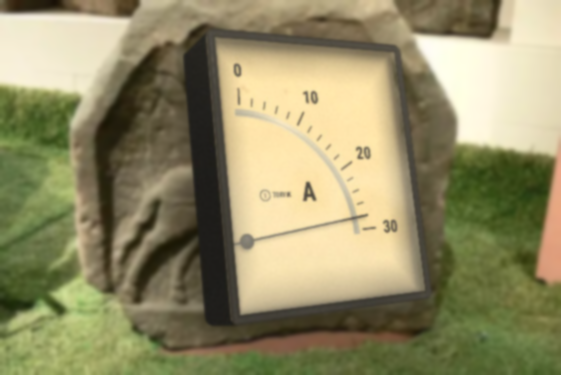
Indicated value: 28 A
